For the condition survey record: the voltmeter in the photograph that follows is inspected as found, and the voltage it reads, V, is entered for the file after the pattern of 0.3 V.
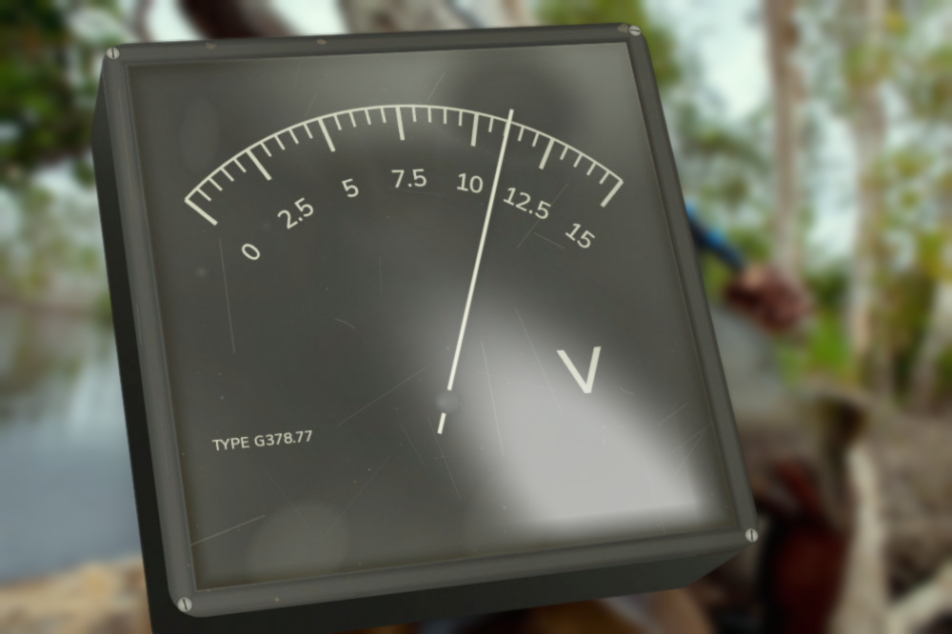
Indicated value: 11 V
